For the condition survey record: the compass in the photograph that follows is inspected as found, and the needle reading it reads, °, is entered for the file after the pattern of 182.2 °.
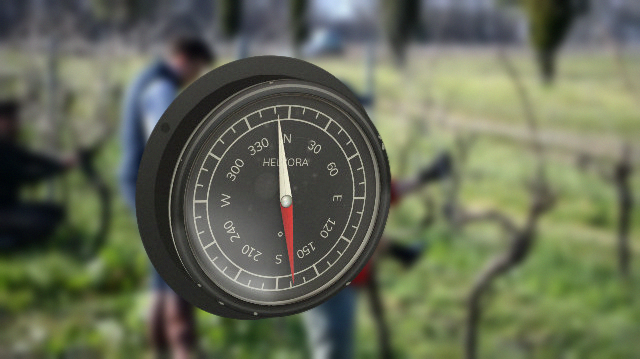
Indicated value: 170 °
